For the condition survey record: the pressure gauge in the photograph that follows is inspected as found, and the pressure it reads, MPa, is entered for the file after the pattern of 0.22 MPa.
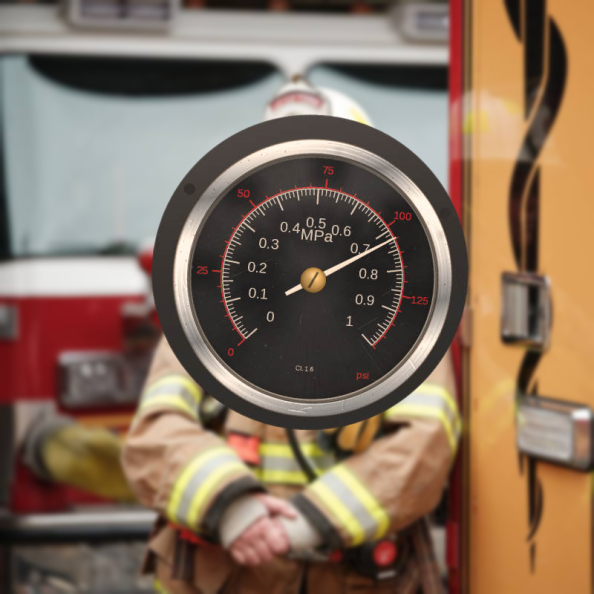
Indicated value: 0.72 MPa
